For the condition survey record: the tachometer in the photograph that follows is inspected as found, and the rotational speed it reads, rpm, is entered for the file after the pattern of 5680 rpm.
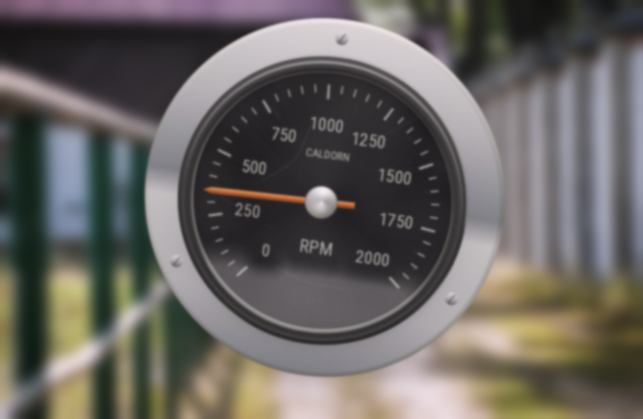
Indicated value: 350 rpm
